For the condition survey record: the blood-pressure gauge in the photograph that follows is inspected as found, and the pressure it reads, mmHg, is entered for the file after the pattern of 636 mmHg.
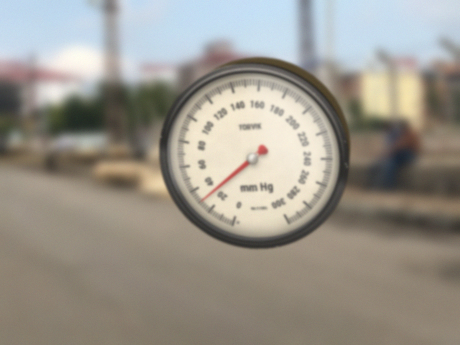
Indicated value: 30 mmHg
